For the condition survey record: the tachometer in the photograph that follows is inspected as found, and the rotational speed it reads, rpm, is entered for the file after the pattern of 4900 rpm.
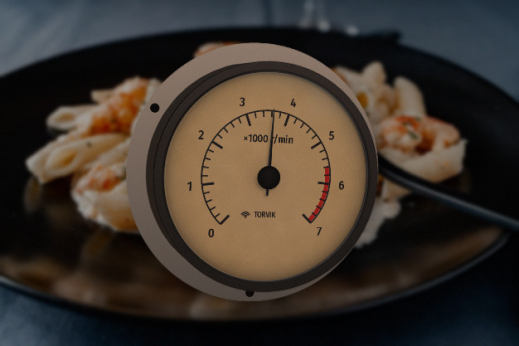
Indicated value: 3600 rpm
